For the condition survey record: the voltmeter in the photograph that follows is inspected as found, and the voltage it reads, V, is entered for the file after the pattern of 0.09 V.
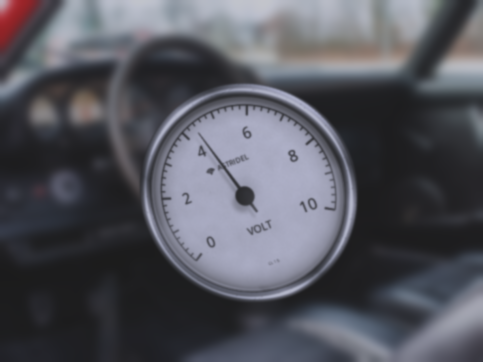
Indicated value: 4.4 V
